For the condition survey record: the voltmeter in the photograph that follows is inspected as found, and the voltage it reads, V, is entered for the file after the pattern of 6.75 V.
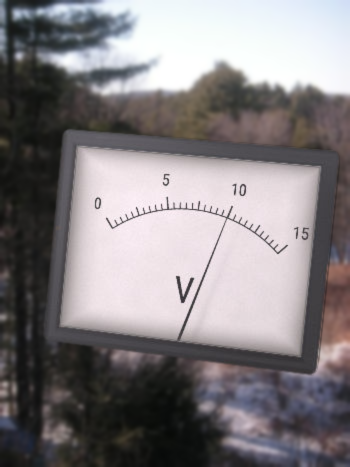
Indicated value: 10 V
